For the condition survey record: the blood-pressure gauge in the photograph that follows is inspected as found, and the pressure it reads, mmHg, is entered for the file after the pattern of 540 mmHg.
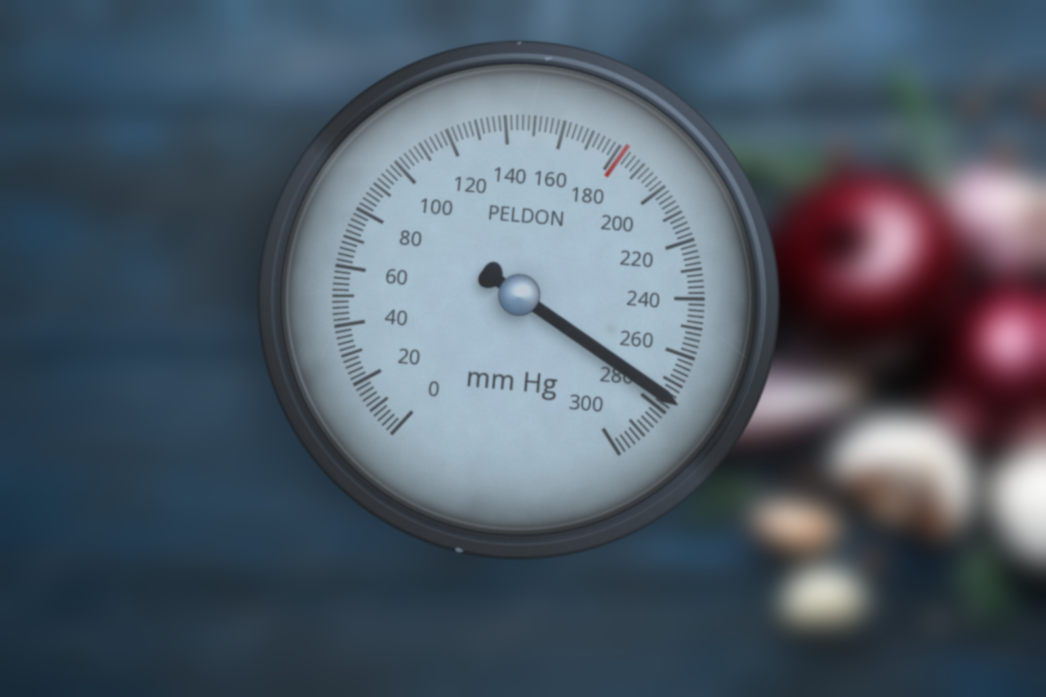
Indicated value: 276 mmHg
